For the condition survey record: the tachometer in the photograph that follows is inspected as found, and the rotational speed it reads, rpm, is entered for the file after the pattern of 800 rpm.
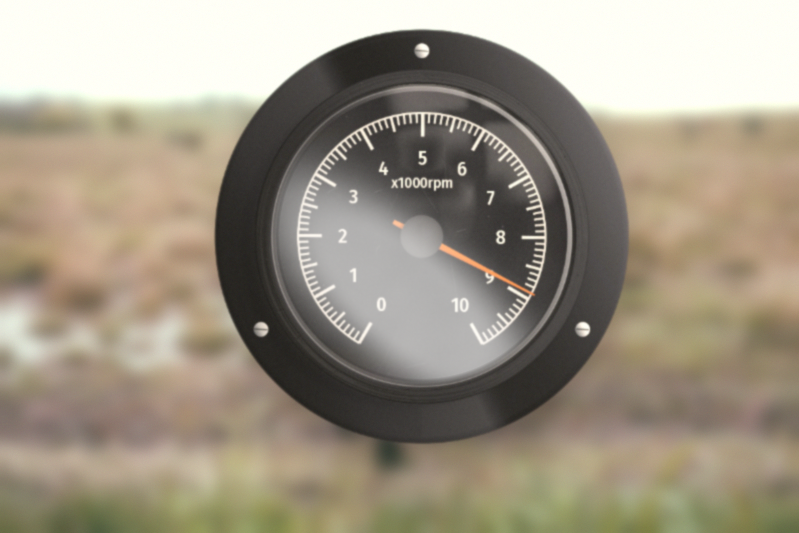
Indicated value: 8900 rpm
